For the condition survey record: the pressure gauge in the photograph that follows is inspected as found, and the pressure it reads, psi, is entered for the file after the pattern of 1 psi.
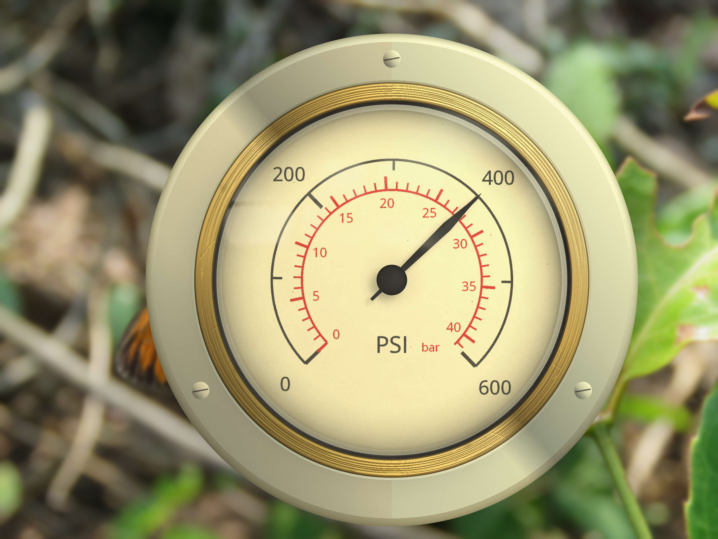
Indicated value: 400 psi
